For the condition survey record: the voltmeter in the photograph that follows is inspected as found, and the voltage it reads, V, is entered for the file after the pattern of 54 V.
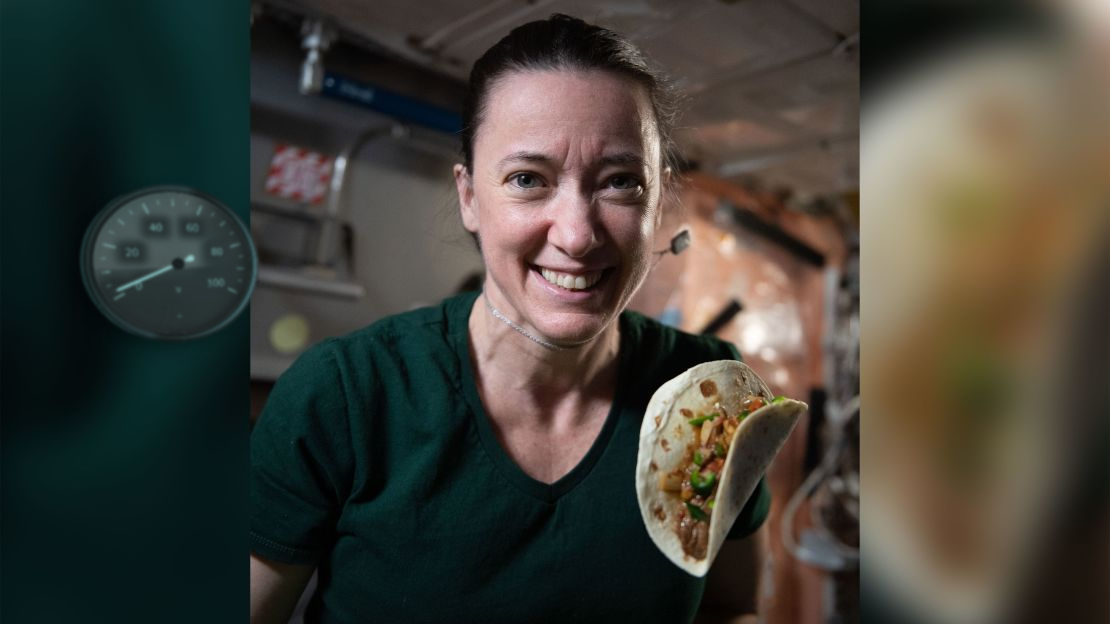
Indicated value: 2.5 V
